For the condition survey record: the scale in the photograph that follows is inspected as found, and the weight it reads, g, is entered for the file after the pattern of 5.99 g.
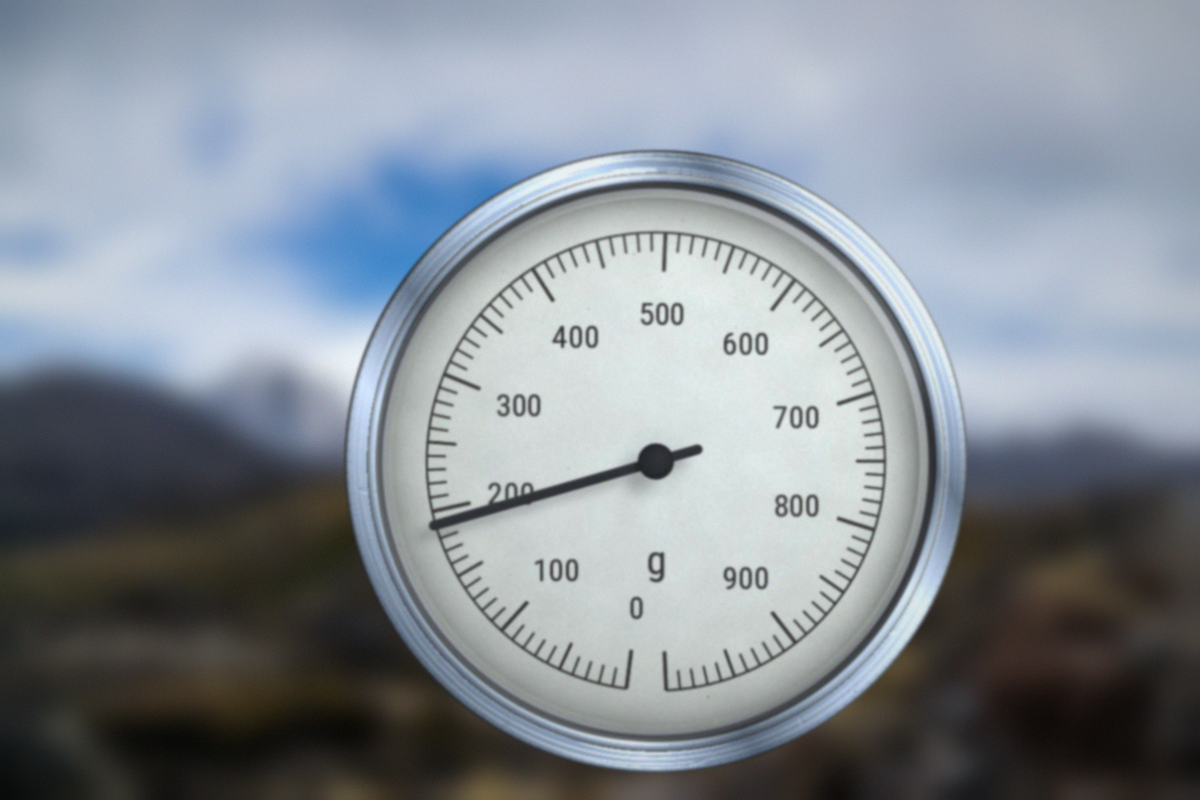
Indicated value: 190 g
